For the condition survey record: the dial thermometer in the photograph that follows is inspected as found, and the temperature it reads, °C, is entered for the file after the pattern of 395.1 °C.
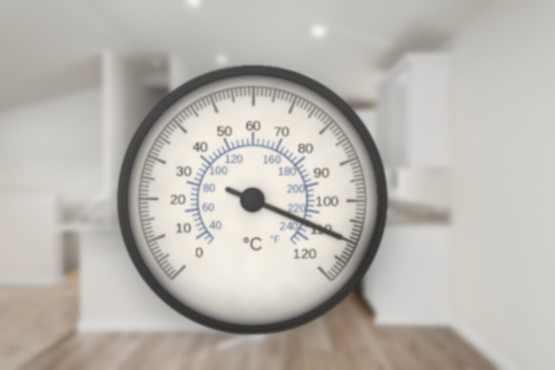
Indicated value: 110 °C
